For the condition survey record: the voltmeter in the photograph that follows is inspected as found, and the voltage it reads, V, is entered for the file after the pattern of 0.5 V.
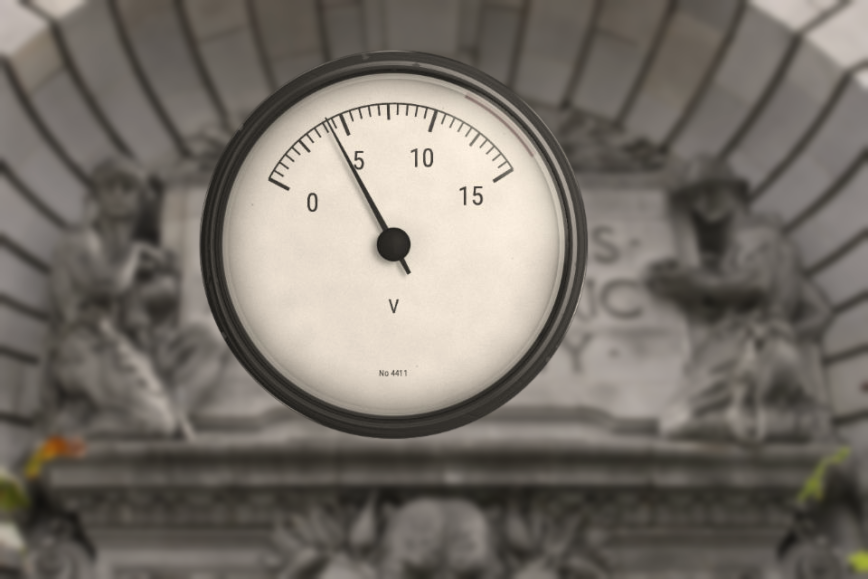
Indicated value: 4.25 V
